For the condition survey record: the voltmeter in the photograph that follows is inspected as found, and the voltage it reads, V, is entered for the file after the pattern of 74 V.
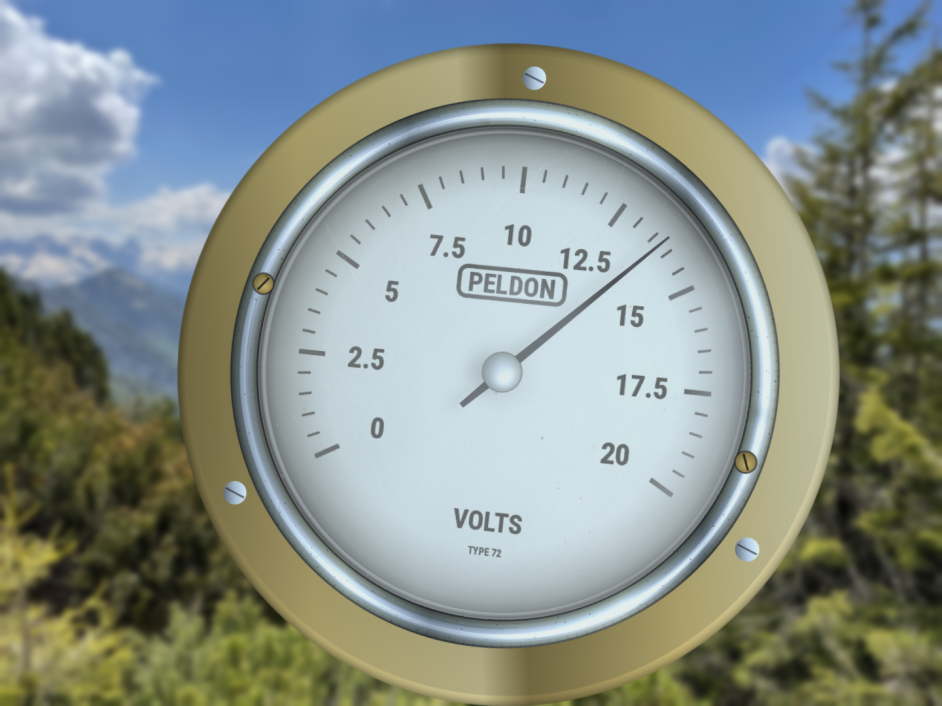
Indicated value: 13.75 V
